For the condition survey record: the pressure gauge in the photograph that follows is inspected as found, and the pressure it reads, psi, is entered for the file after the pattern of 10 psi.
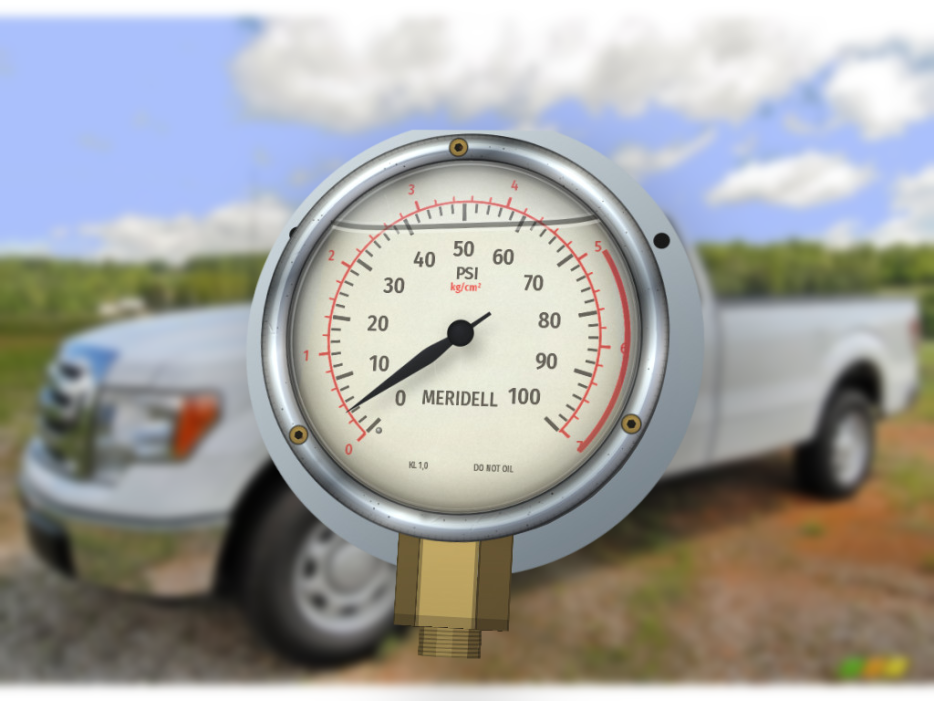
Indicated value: 4 psi
